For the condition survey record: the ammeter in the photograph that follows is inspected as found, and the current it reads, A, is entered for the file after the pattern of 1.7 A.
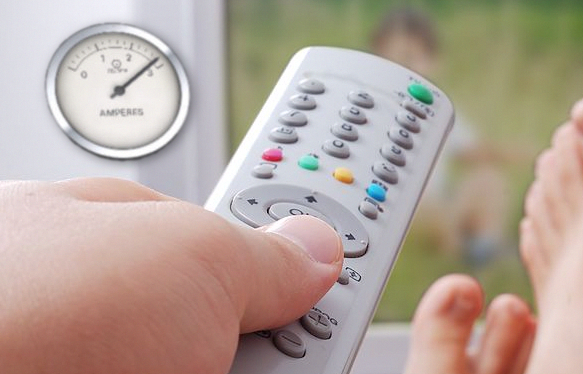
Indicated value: 2.8 A
